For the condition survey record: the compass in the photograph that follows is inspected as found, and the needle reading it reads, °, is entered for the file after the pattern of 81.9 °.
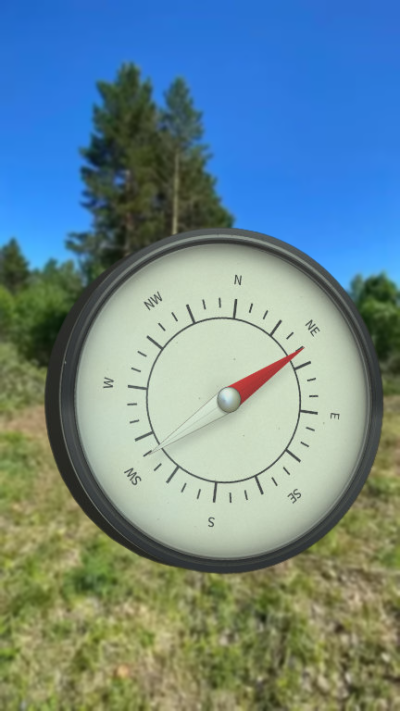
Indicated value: 50 °
